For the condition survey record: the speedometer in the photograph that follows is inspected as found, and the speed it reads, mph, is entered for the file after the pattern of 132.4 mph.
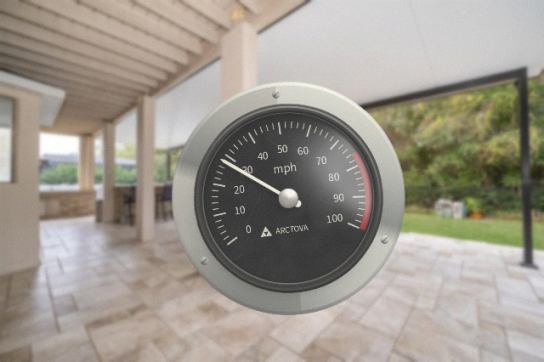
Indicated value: 28 mph
